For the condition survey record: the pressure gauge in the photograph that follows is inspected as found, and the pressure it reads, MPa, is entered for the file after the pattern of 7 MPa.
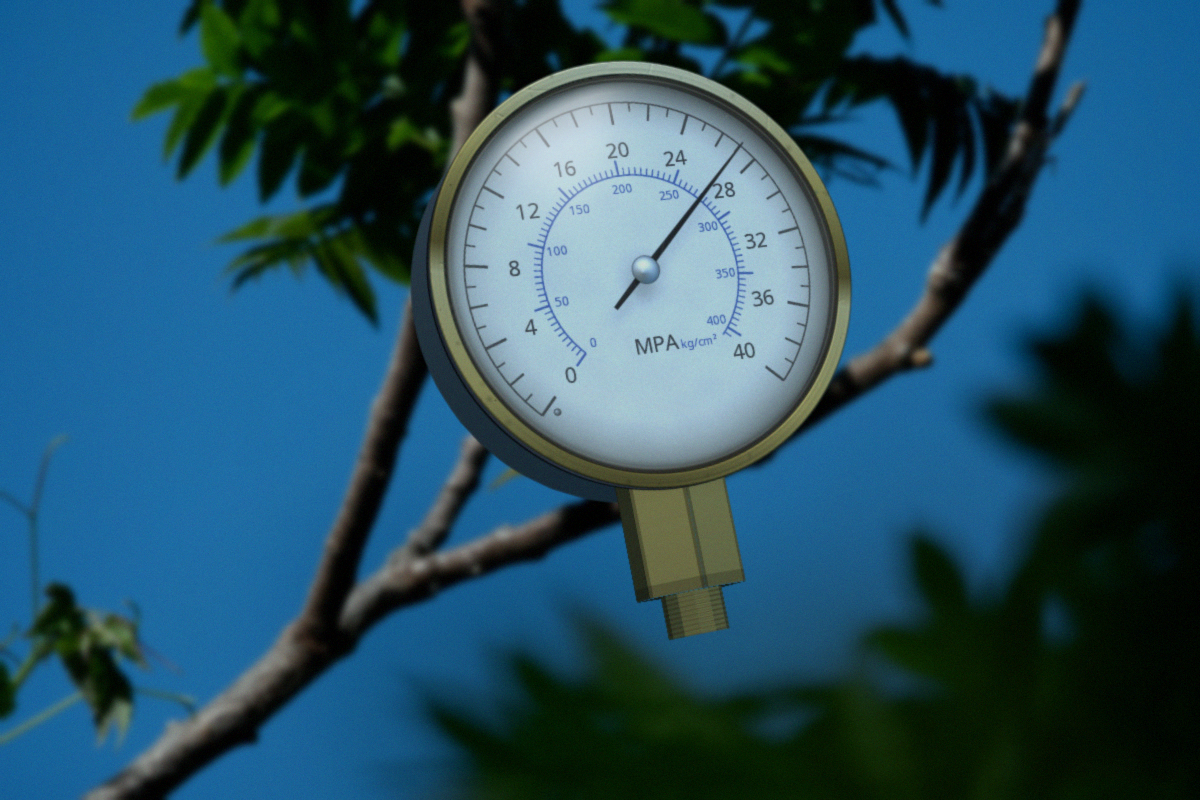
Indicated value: 27 MPa
